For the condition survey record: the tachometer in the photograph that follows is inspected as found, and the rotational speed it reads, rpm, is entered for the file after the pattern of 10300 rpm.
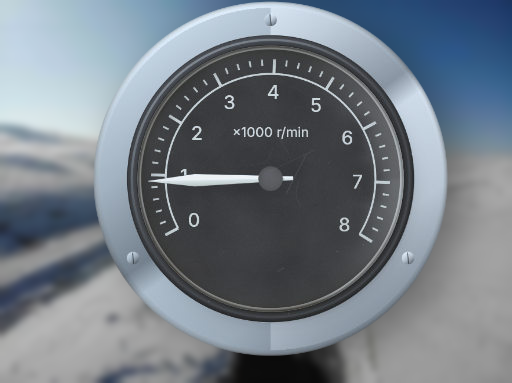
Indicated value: 900 rpm
